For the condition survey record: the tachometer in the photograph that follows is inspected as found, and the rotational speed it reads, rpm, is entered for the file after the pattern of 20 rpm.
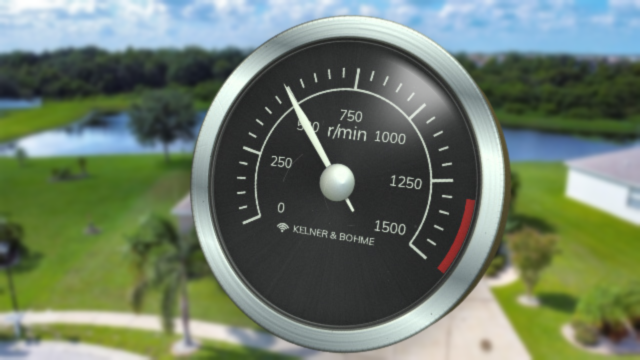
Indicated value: 500 rpm
